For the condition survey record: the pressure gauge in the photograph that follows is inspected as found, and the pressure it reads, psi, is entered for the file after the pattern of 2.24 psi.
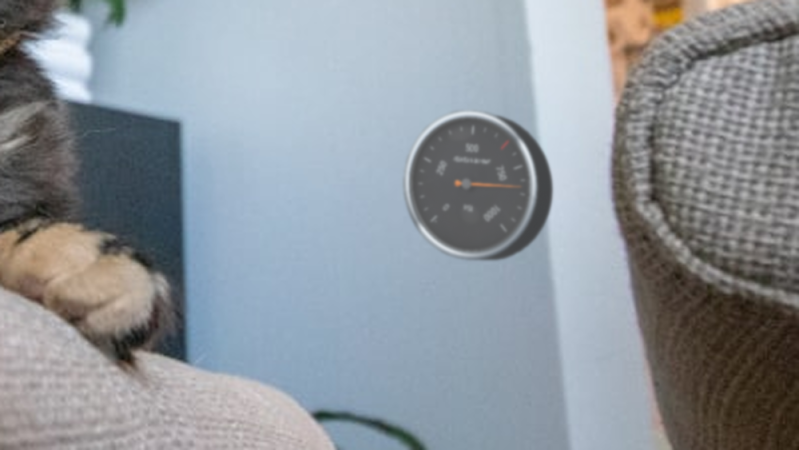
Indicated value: 825 psi
